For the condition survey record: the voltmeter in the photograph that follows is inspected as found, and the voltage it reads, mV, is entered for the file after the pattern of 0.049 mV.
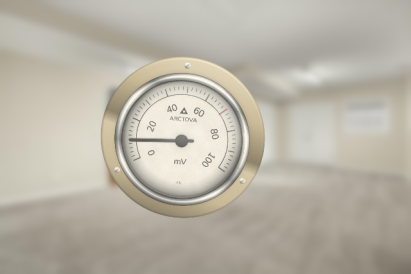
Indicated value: 10 mV
